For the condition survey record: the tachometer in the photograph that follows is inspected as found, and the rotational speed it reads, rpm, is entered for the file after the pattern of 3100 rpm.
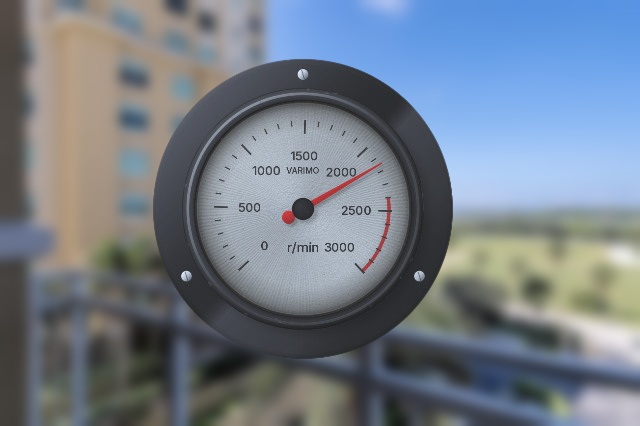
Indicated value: 2150 rpm
